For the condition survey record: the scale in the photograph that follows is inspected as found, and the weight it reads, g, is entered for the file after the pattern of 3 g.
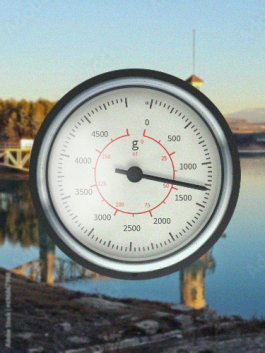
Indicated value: 1300 g
